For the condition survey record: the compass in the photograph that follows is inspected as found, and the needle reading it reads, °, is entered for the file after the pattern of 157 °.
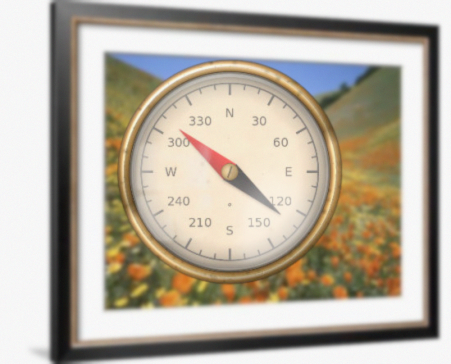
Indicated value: 310 °
